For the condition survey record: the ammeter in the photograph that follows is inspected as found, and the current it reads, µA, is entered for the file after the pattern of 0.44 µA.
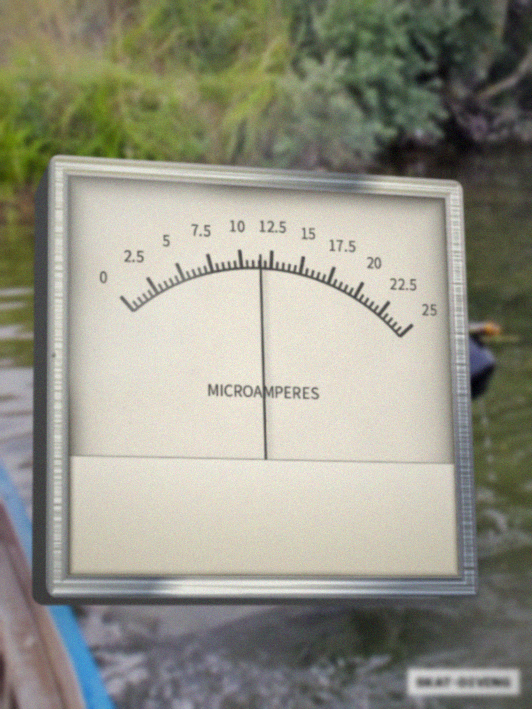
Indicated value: 11.5 µA
